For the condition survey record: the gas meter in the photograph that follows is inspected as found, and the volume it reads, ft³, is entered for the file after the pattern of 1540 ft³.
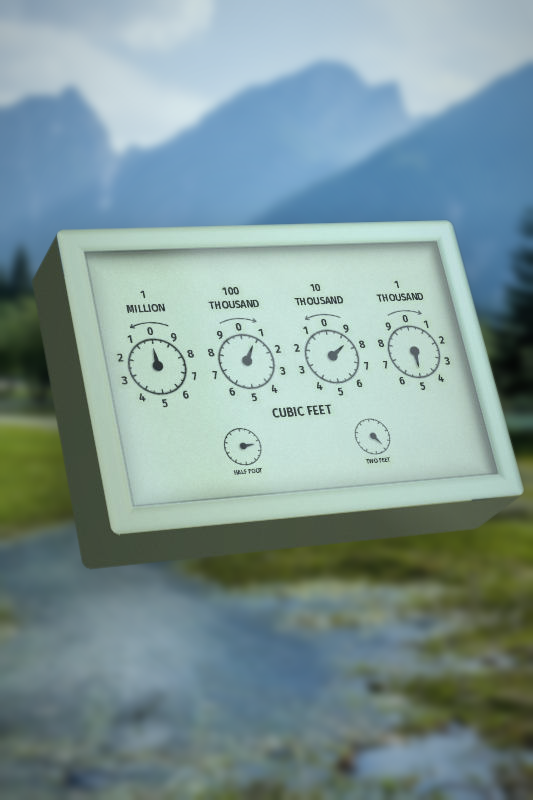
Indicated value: 8500 ft³
